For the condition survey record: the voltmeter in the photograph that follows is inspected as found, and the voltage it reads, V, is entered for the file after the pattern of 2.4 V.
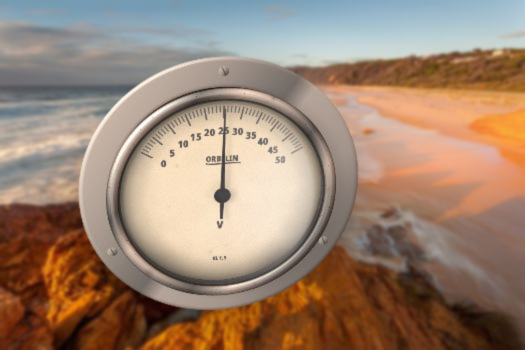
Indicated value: 25 V
